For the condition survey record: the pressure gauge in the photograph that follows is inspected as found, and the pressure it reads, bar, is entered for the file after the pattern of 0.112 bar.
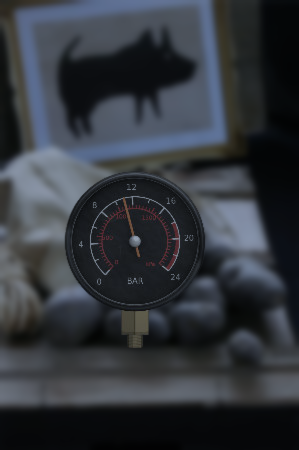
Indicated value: 11 bar
